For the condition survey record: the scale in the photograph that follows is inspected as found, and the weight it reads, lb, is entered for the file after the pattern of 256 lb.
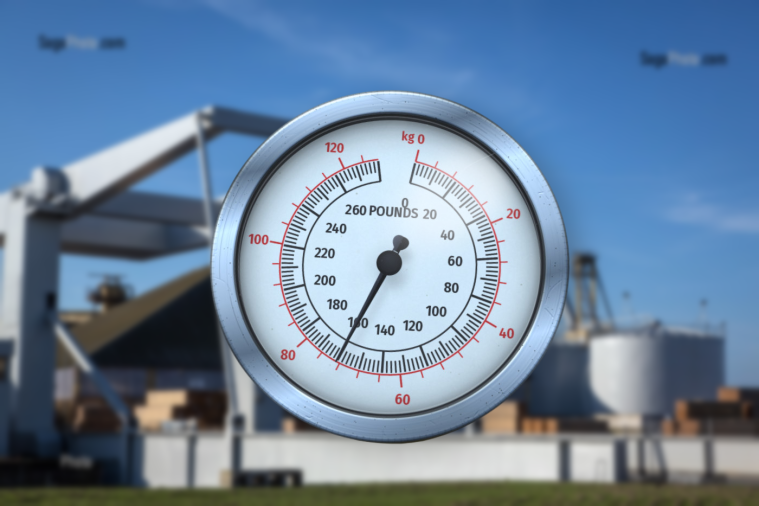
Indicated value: 160 lb
